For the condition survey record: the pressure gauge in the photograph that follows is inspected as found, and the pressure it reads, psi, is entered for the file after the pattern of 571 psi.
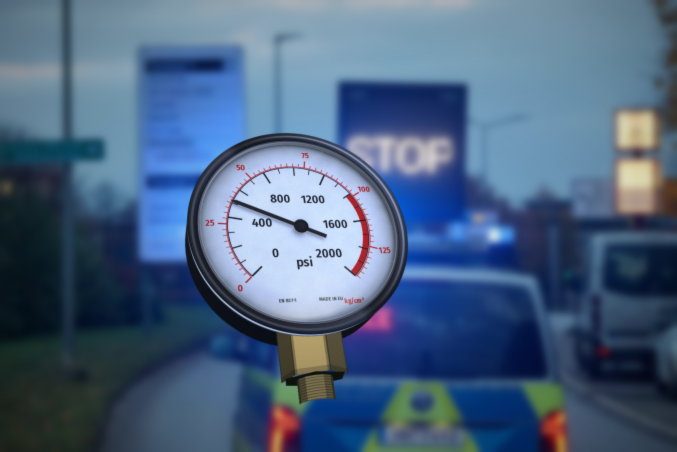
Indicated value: 500 psi
